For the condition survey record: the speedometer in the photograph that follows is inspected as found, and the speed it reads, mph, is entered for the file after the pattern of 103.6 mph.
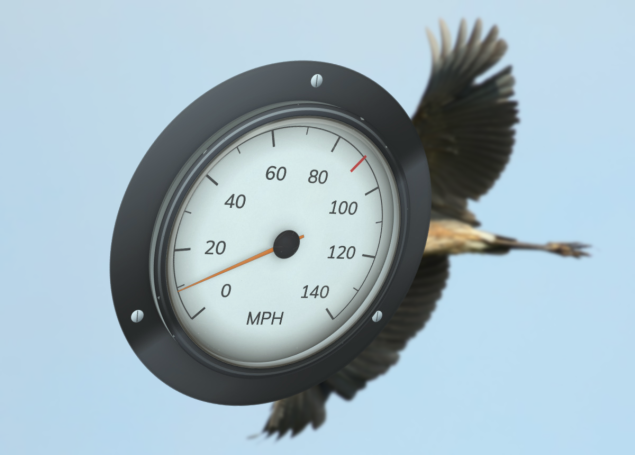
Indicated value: 10 mph
